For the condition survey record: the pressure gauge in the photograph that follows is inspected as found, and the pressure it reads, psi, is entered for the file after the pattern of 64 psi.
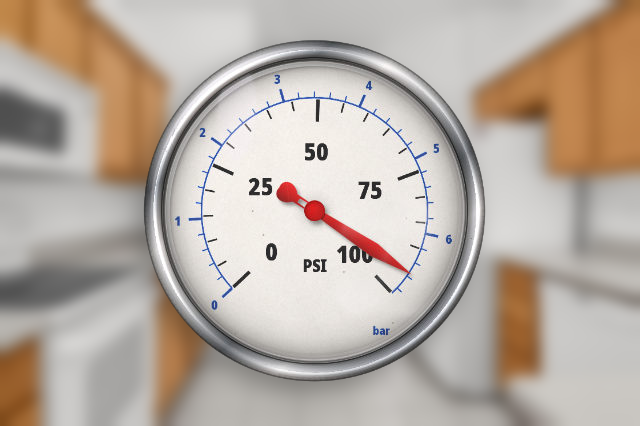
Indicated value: 95 psi
